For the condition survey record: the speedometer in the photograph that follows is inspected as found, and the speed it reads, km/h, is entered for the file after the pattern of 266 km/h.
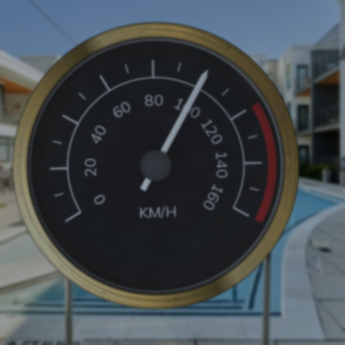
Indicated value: 100 km/h
